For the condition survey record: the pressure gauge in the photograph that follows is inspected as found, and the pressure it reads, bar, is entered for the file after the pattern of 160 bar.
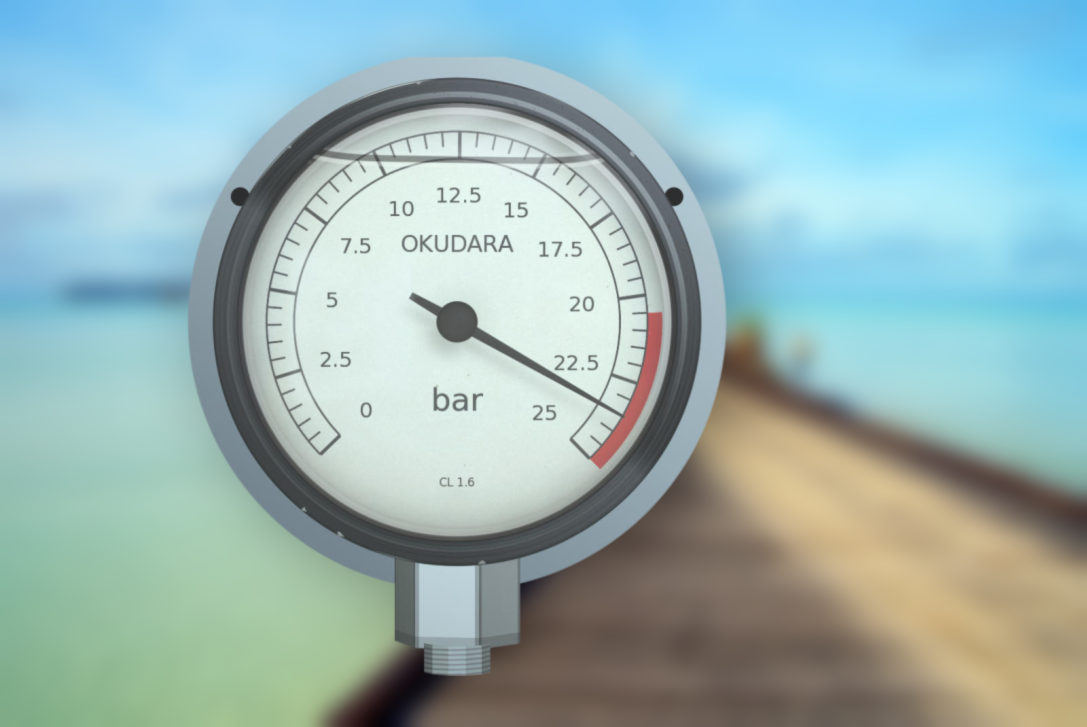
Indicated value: 23.5 bar
